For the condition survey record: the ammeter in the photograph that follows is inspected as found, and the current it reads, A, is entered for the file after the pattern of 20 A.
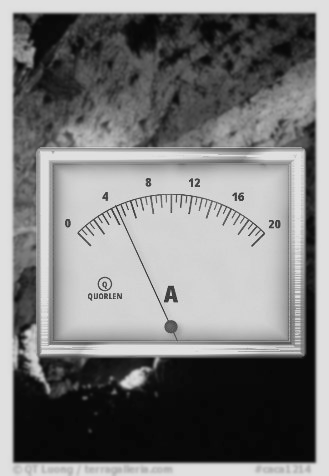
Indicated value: 4.5 A
